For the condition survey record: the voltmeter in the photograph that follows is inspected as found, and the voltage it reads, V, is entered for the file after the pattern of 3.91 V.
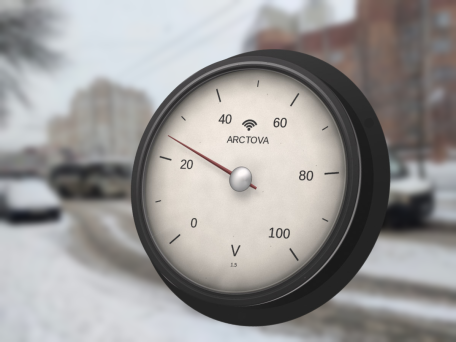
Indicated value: 25 V
